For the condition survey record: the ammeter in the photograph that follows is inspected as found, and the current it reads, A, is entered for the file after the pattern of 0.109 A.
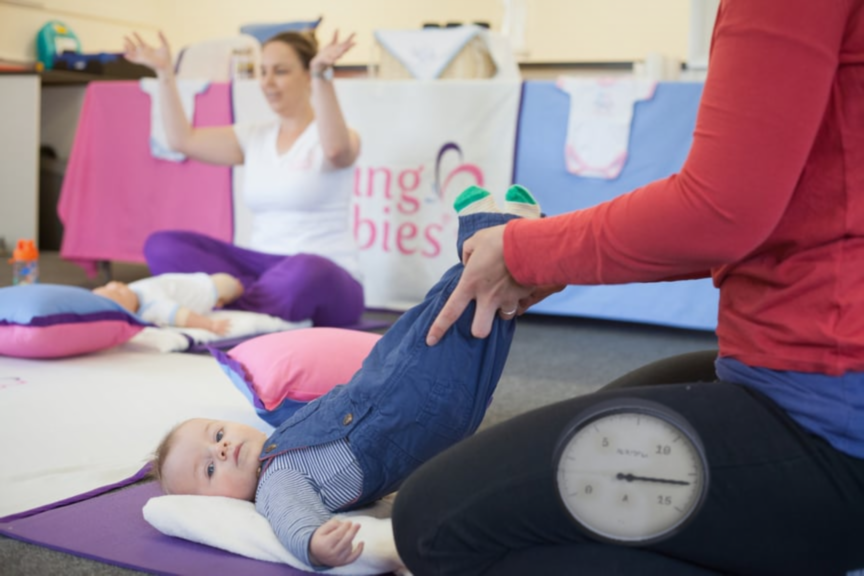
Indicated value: 13 A
